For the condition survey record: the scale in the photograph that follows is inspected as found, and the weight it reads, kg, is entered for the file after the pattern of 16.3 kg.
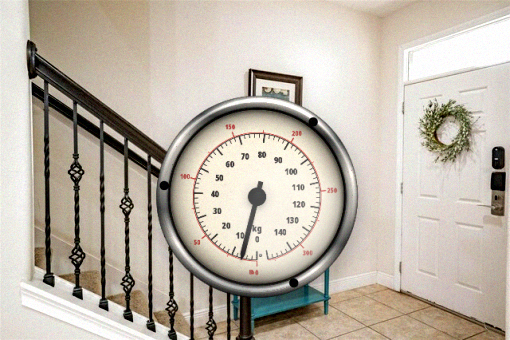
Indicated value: 6 kg
